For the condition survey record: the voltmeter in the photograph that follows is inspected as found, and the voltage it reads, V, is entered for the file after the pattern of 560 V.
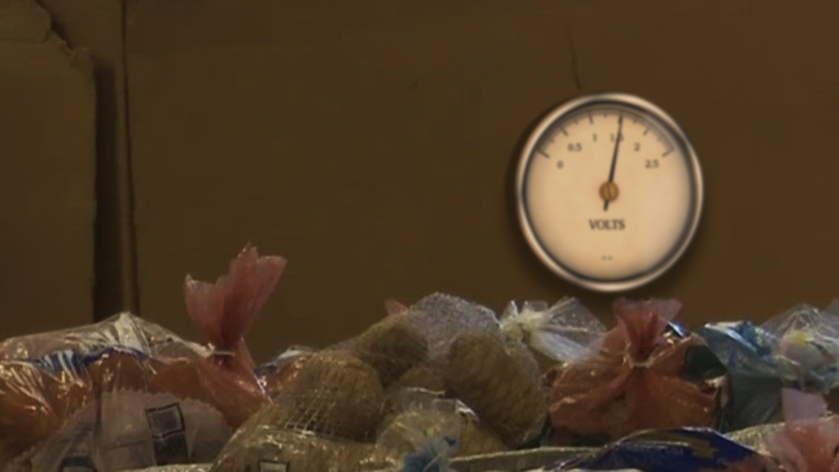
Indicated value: 1.5 V
